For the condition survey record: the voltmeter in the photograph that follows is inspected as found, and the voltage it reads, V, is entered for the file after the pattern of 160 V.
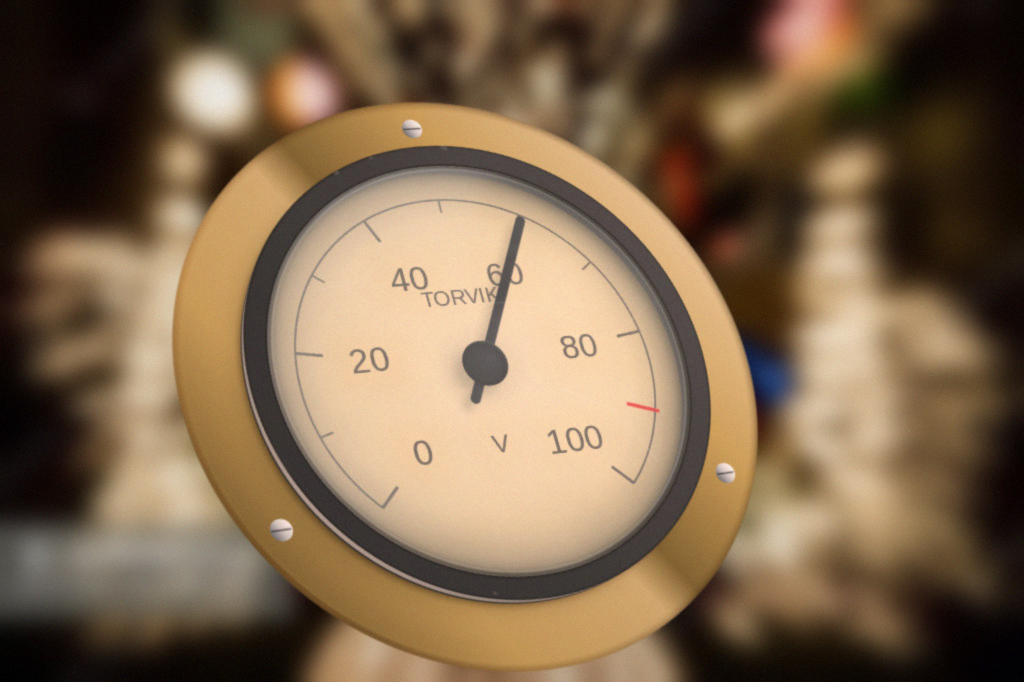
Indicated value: 60 V
